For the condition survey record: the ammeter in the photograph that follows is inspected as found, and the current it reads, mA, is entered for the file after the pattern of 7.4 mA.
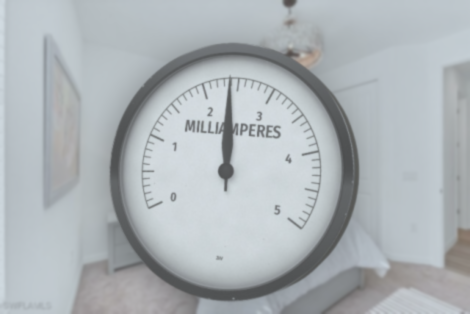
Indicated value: 2.4 mA
